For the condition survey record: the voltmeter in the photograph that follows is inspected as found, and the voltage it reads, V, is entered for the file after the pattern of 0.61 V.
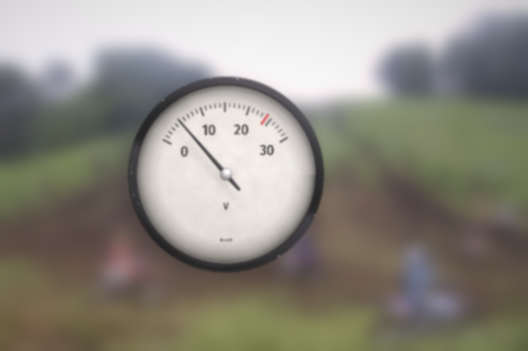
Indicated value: 5 V
